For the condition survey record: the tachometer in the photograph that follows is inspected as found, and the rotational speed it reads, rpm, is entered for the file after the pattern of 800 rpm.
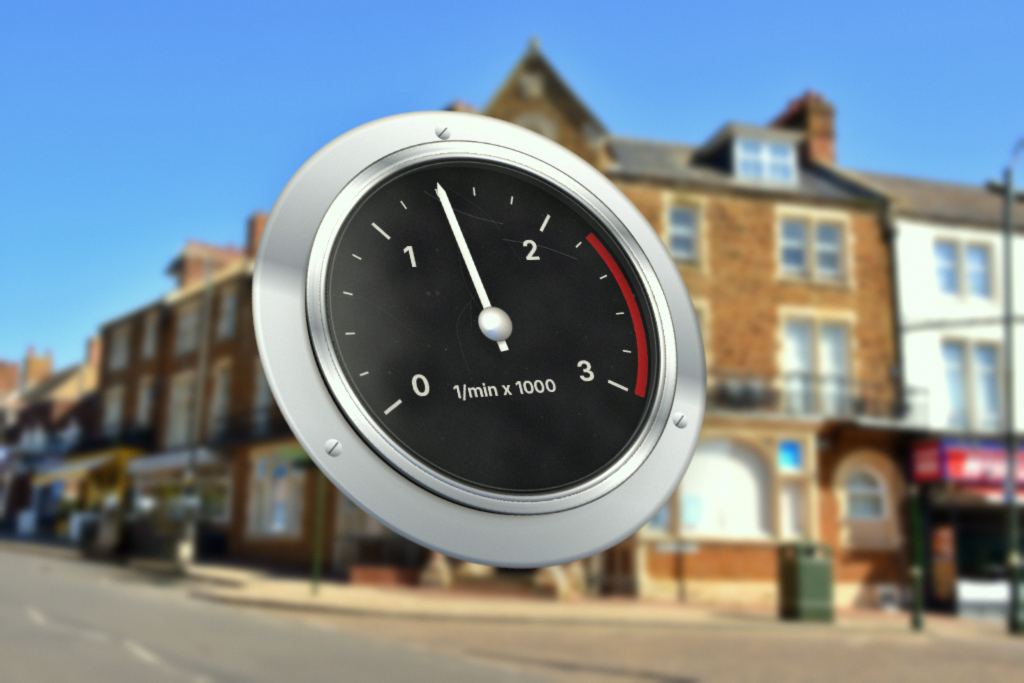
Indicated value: 1400 rpm
